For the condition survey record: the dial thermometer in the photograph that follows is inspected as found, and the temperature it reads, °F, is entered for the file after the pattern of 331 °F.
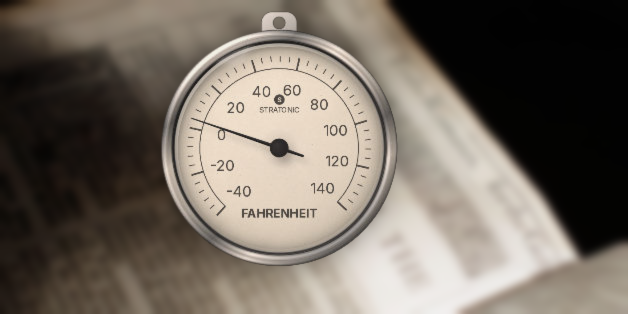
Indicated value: 4 °F
